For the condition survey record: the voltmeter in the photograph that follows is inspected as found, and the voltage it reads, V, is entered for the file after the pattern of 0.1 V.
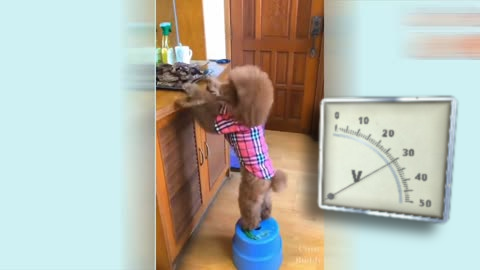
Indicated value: 30 V
